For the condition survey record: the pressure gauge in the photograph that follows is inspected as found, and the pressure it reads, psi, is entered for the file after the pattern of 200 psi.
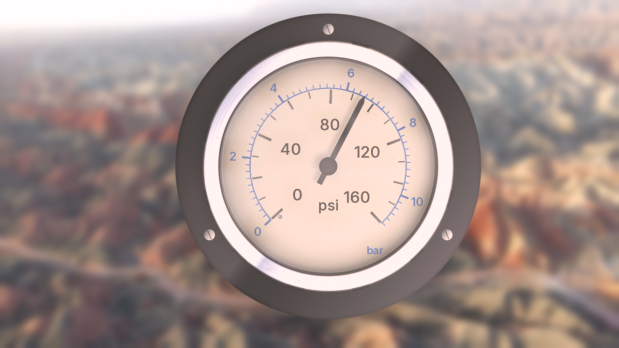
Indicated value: 95 psi
